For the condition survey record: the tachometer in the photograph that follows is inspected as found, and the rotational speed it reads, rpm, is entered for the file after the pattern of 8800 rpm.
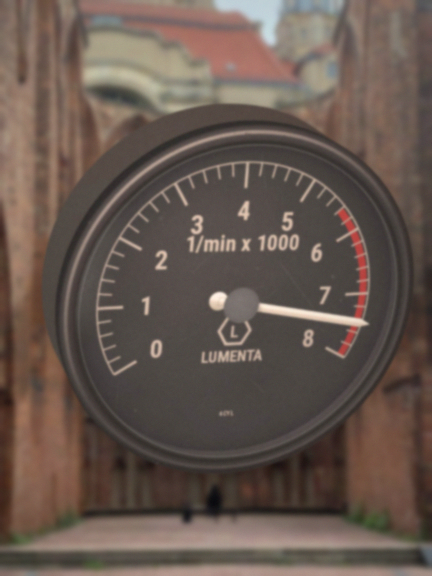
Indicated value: 7400 rpm
